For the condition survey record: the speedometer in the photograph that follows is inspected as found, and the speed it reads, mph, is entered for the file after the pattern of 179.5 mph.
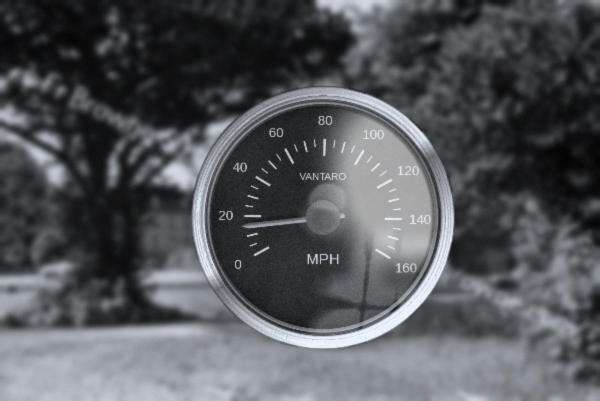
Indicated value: 15 mph
